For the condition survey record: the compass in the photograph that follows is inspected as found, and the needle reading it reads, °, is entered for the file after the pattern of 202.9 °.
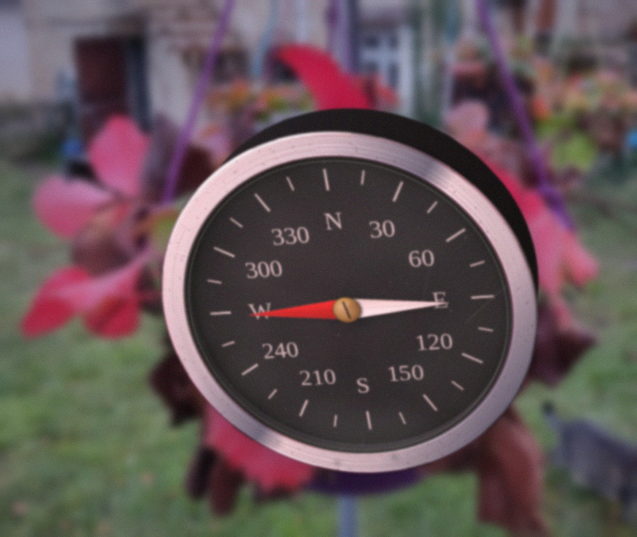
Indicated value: 270 °
